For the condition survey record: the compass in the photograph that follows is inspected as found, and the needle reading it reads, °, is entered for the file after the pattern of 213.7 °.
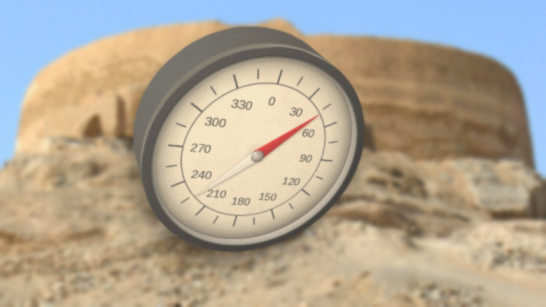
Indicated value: 45 °
